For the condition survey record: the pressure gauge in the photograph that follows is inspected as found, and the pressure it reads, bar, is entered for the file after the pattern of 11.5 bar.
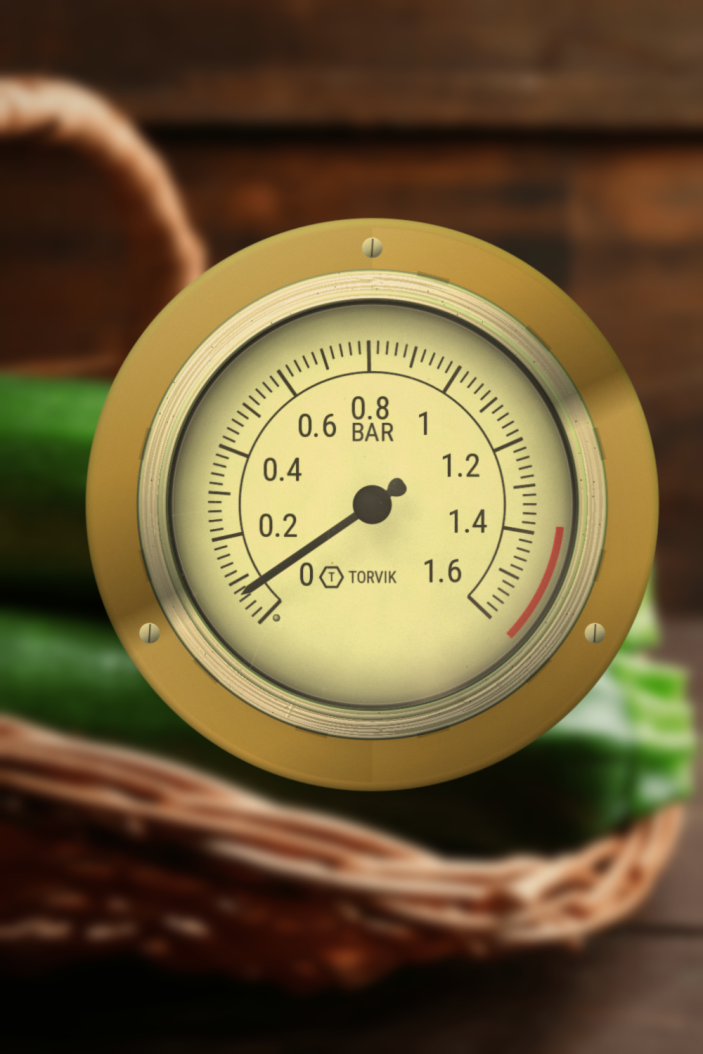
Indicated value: 0.07 bar
